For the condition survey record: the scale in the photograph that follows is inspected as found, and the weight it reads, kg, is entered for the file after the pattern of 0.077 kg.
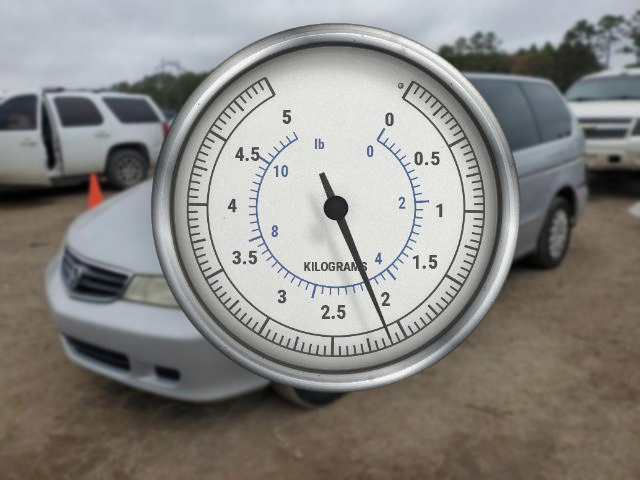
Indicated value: 2.1 kg
